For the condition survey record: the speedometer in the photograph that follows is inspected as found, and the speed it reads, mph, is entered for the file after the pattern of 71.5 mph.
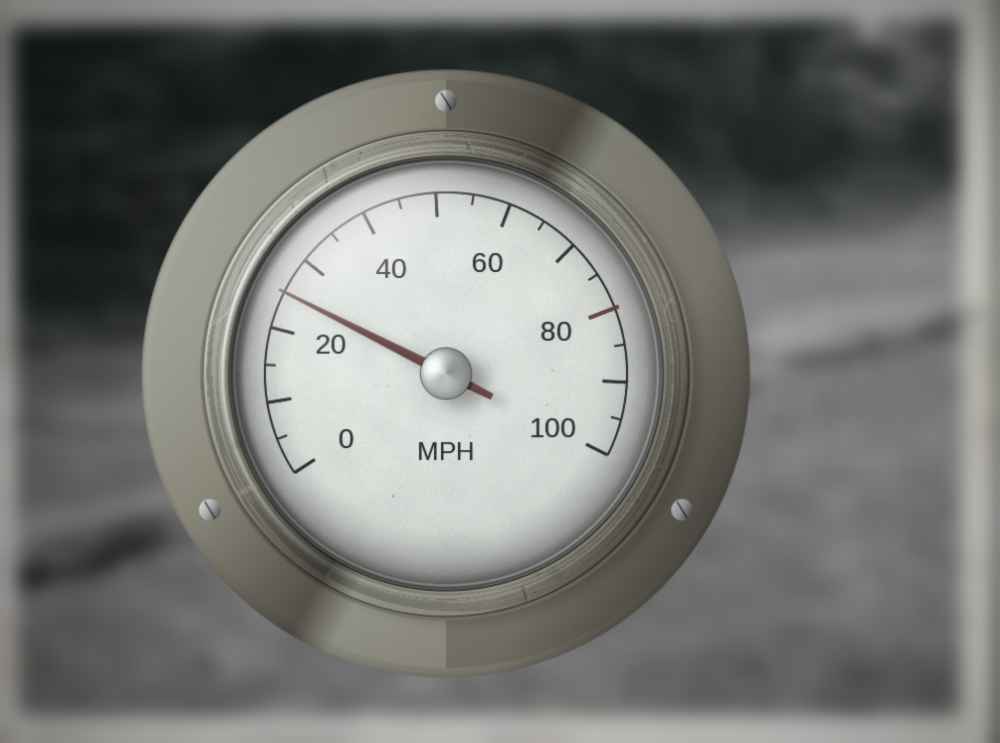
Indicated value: 25 mph
